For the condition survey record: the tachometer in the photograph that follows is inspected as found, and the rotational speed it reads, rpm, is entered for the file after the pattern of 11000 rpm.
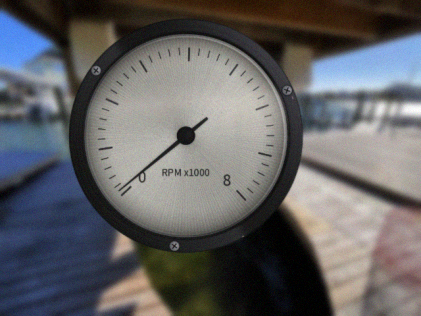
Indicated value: 100 rpm
